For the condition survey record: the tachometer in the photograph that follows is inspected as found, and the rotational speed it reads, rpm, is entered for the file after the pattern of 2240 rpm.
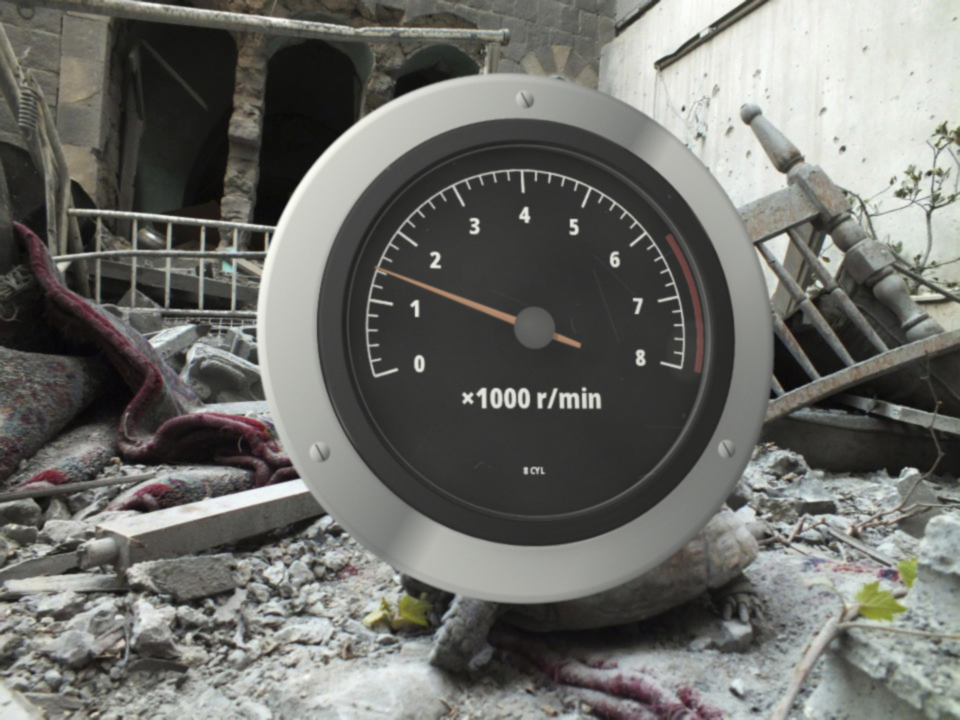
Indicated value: 1400 rpm
